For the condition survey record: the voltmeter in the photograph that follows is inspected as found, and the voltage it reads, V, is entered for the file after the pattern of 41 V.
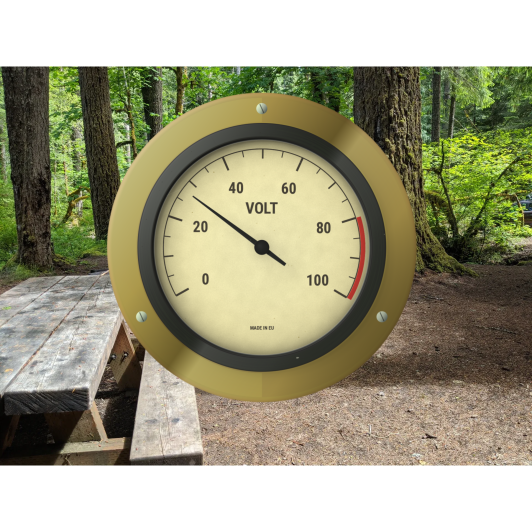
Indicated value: 27.5 V
